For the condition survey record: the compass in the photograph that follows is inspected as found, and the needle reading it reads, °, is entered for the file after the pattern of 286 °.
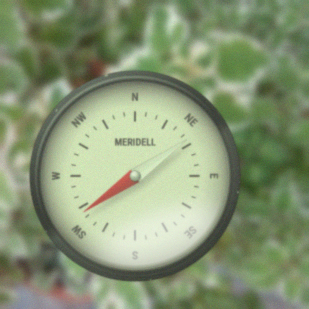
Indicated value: 235 °
